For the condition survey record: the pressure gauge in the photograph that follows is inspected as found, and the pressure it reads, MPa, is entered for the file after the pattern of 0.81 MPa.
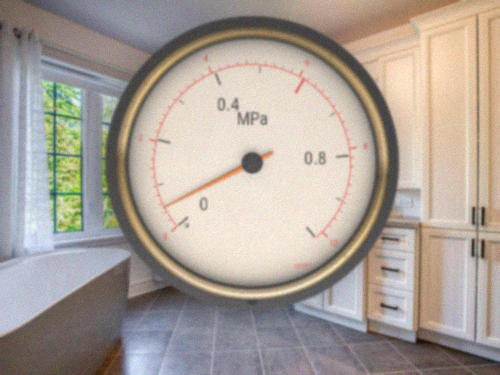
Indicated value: 0.05 MPa
